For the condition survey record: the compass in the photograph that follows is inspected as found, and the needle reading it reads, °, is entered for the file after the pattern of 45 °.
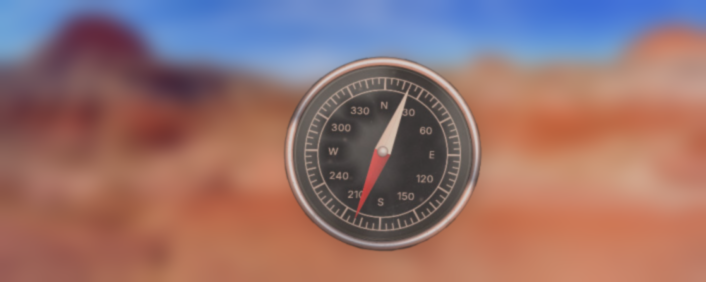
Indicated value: 200 °
